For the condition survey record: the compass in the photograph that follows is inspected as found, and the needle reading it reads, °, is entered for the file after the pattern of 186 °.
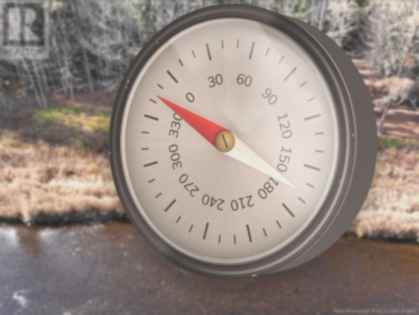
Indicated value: 345 °
